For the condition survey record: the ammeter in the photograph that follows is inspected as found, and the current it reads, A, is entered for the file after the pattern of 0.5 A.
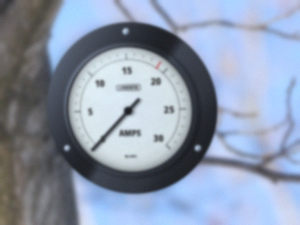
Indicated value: 0 A
